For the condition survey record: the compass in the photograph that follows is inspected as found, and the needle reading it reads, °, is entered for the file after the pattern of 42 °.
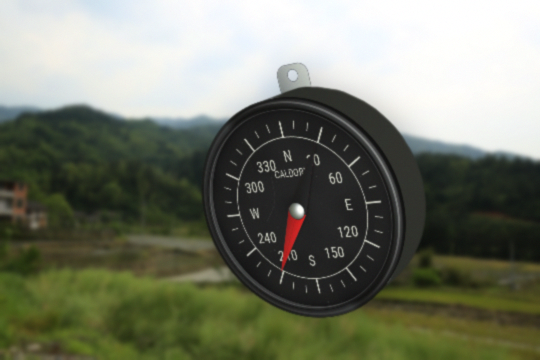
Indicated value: 210 °
